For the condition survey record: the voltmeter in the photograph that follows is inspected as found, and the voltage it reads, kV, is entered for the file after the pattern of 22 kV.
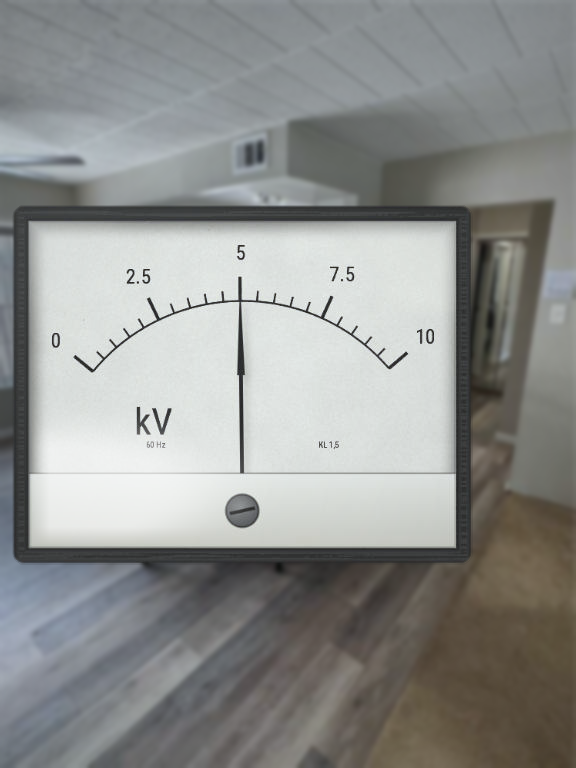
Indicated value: 5 kV
